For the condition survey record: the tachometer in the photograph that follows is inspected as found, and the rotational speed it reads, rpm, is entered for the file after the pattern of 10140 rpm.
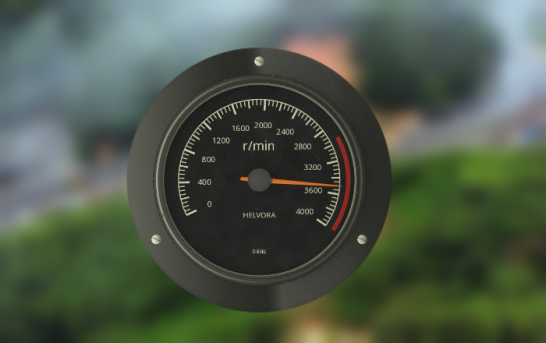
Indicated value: 3500 rpm
